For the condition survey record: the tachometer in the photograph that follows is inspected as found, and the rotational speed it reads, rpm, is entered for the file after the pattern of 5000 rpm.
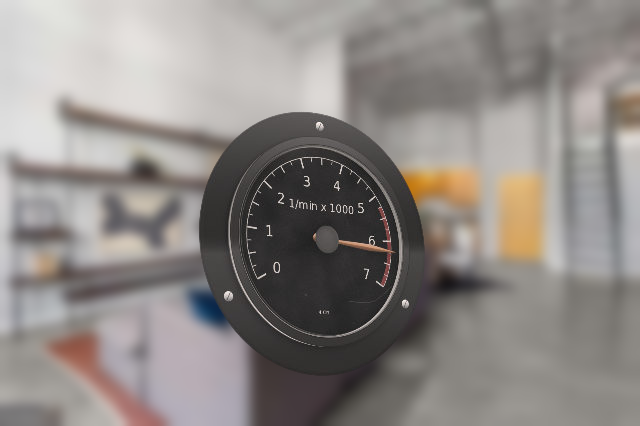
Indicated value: 6250 rpm
